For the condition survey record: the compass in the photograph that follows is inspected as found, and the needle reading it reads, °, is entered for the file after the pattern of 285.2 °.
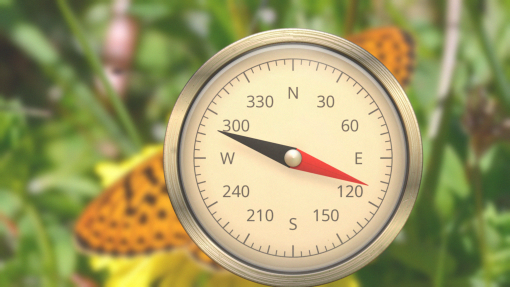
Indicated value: 110 °
